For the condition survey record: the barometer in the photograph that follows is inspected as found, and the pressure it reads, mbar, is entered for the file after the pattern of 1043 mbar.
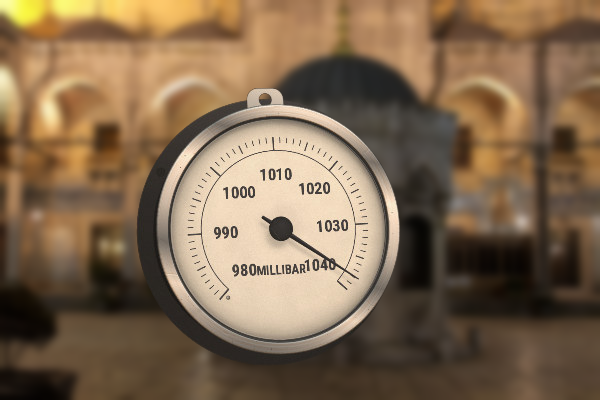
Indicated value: 1038 mbar
